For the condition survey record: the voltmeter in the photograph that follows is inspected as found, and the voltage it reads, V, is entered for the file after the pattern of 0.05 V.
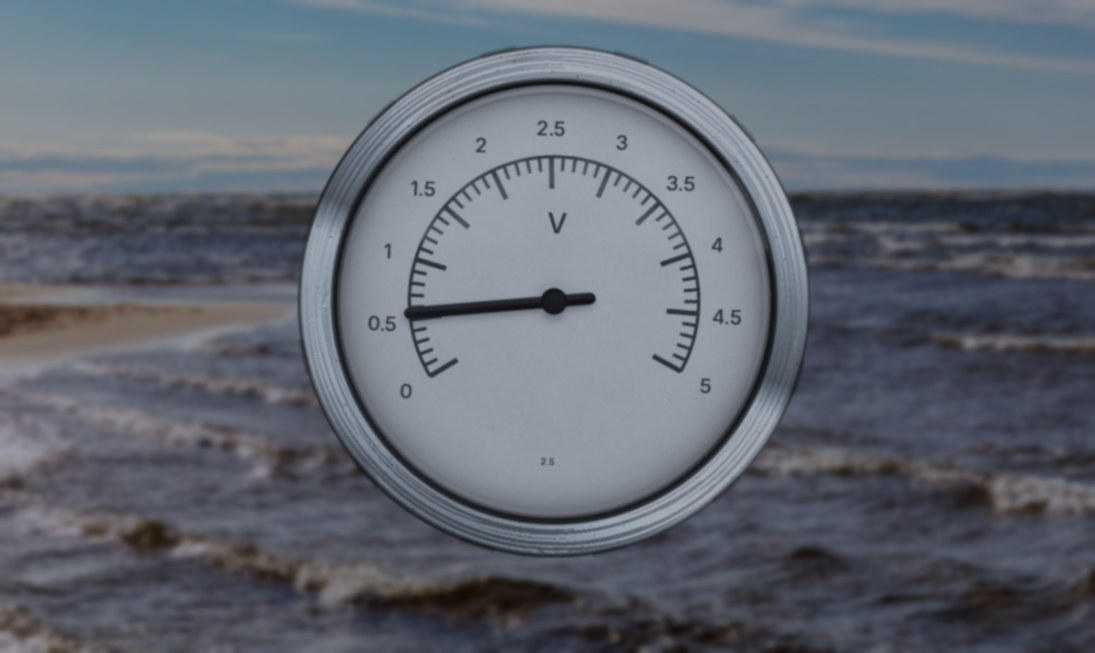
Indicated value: 0.55 V
